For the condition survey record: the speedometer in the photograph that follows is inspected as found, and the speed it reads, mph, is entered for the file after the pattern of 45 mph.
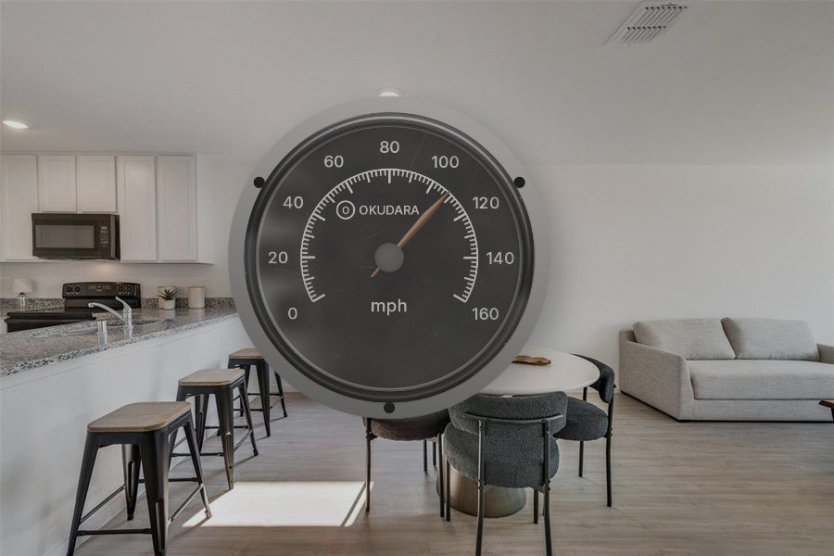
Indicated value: 108 mph
